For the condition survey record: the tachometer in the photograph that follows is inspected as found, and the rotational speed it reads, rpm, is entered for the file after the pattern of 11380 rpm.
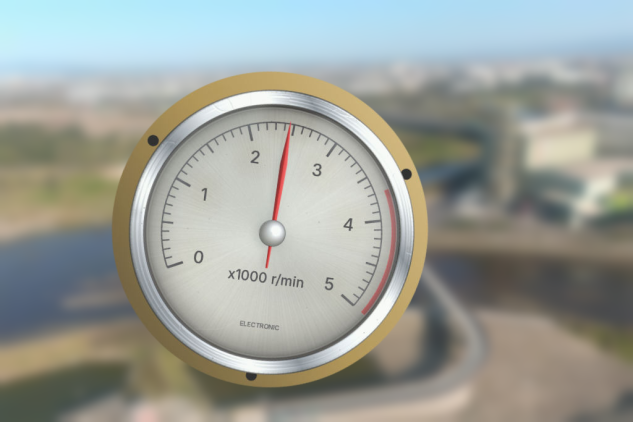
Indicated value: 2450 rpm
